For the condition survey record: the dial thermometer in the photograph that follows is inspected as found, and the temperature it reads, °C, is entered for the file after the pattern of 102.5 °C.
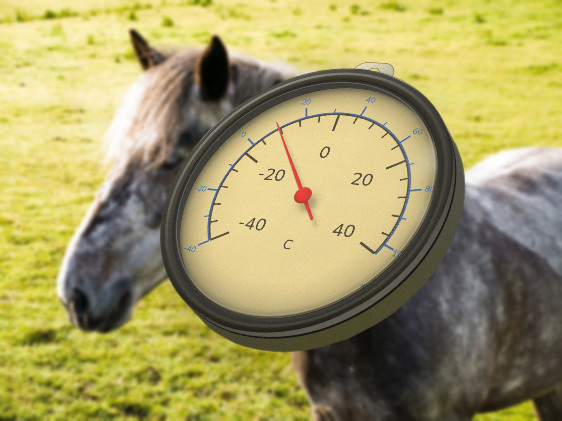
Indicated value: -12 °C
